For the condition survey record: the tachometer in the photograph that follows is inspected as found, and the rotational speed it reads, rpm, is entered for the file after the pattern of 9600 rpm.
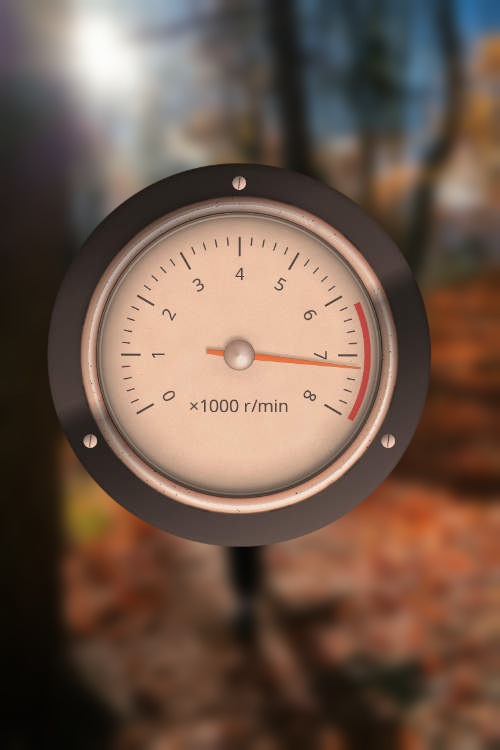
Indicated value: 7200 rpm
